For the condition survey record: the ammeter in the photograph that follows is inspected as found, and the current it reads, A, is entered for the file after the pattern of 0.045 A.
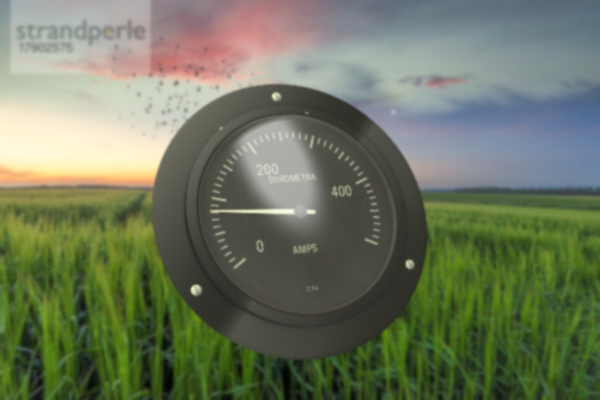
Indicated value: 80 A
